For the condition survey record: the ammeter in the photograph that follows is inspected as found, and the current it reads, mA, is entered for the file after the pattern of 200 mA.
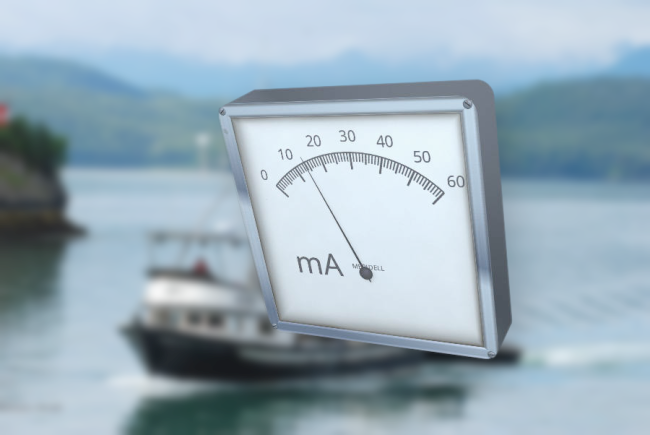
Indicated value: 15 mA
